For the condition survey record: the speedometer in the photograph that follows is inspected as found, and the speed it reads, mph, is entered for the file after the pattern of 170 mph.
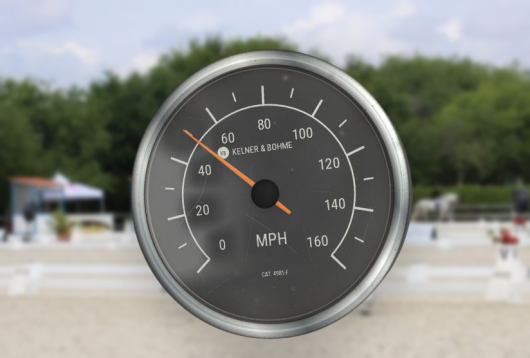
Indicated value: 50 mph
